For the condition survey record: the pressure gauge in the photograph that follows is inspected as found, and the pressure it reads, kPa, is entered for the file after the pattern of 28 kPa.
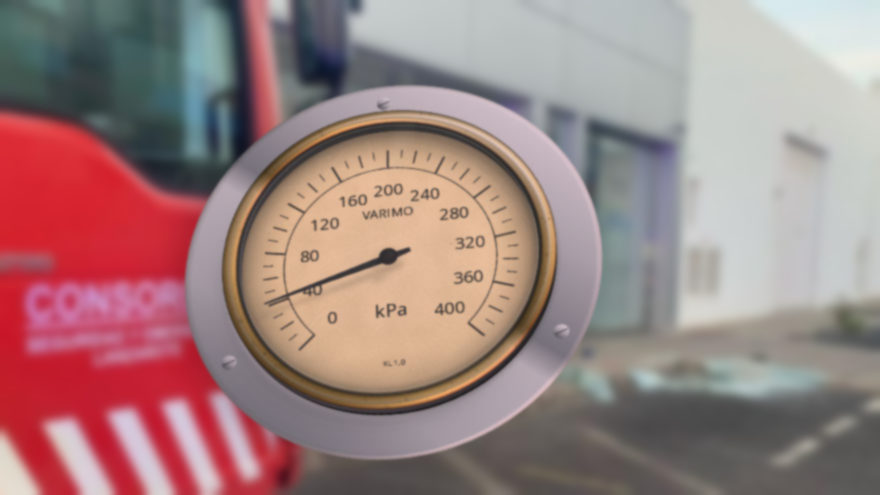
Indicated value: 40 kPa
